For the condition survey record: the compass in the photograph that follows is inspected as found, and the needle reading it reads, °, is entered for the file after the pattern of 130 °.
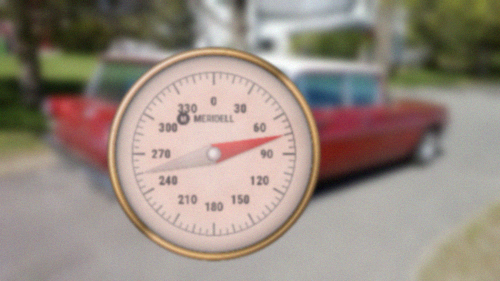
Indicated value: 75 °
